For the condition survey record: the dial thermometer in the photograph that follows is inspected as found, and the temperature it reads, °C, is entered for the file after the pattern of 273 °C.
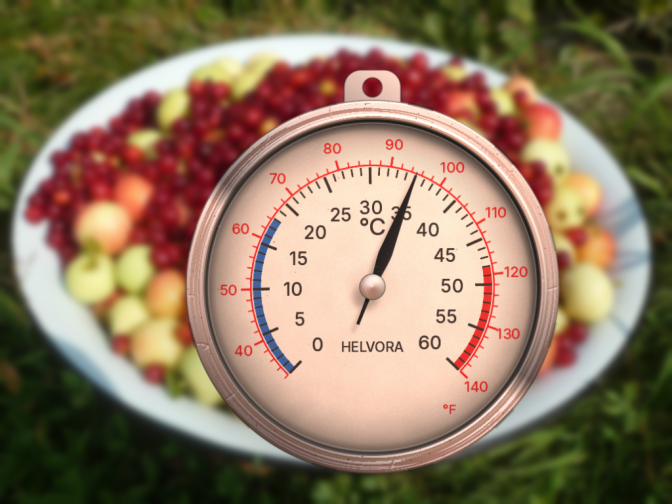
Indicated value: 35 °C
